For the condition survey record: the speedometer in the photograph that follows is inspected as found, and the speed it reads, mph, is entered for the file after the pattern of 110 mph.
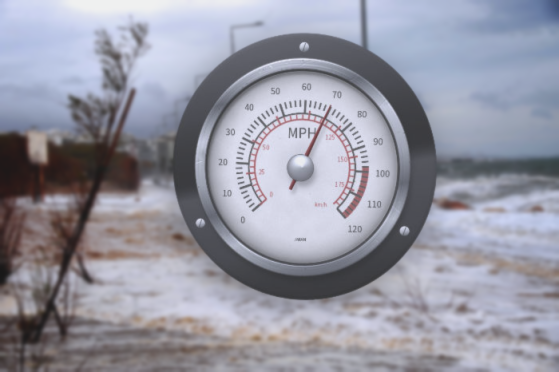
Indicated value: 70 mph
